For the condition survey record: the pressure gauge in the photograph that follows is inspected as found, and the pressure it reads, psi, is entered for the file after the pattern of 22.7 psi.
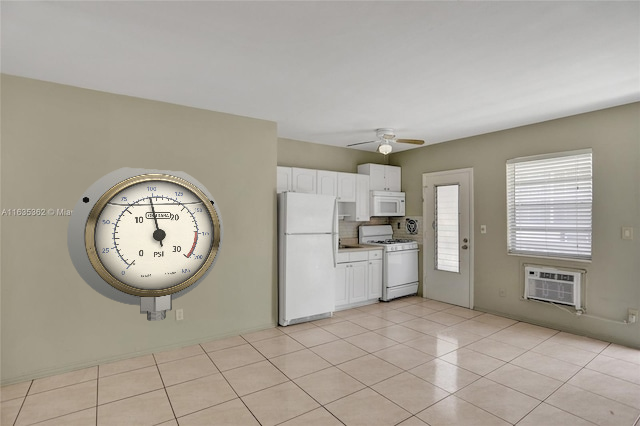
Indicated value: 14 psi
